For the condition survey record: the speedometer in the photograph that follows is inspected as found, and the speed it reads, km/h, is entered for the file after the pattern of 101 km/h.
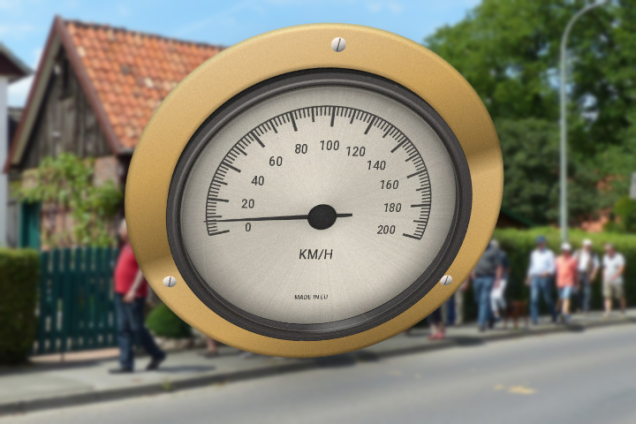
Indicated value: 10 km/h
